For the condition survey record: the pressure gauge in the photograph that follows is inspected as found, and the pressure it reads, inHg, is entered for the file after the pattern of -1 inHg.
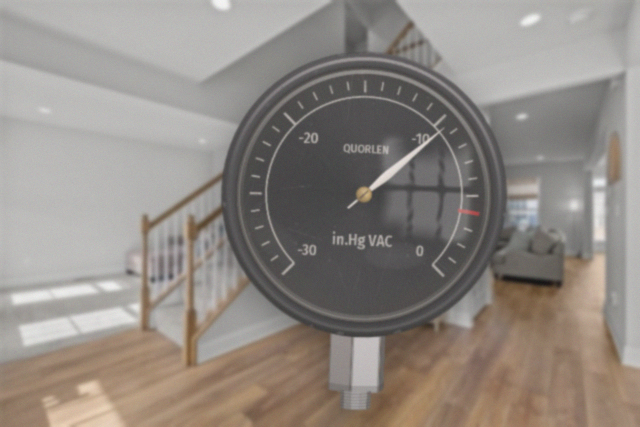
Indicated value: -9.5 inHg
